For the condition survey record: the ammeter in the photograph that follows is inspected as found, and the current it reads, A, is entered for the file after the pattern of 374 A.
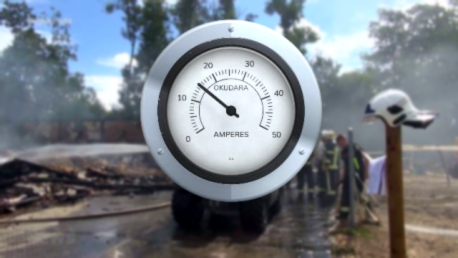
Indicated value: 15 A
